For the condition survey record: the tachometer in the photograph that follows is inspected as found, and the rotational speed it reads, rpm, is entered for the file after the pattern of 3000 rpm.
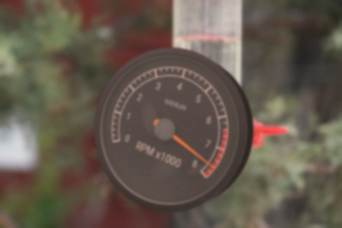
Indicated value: 7600 rpm
